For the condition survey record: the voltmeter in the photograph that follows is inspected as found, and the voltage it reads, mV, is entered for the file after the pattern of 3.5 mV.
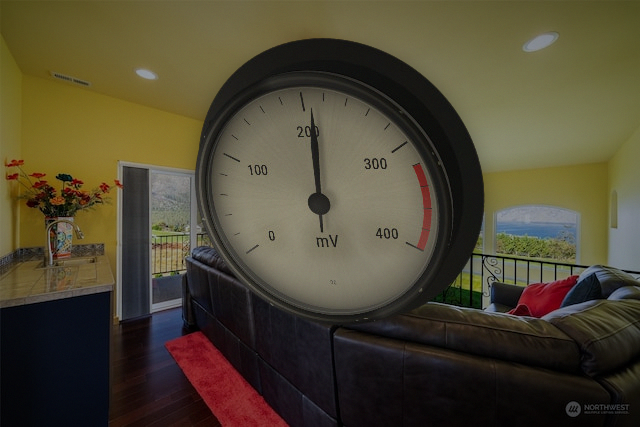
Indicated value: 210 mV
